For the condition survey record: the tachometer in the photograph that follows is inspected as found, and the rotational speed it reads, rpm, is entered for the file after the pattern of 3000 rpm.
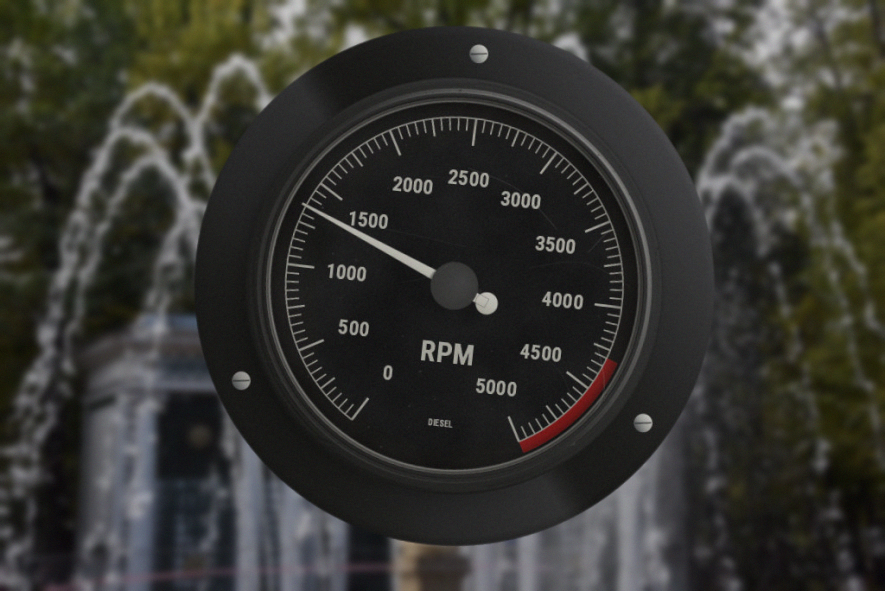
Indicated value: 1350 rpm
